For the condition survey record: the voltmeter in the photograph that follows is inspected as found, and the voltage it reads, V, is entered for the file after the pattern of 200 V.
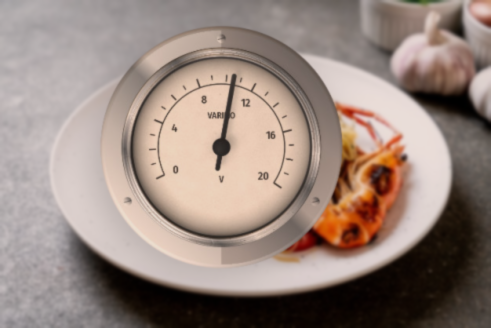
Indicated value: 10.5 V
